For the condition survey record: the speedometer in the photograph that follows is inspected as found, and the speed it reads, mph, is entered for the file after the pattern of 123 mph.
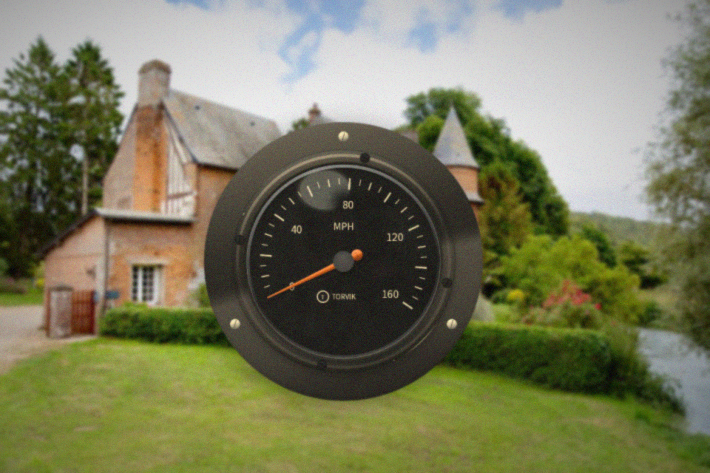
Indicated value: 0 mph
